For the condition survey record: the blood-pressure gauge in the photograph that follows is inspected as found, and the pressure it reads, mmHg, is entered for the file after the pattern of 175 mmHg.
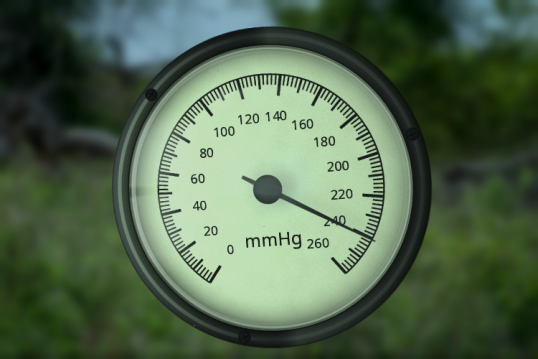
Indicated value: 240 mmHg
